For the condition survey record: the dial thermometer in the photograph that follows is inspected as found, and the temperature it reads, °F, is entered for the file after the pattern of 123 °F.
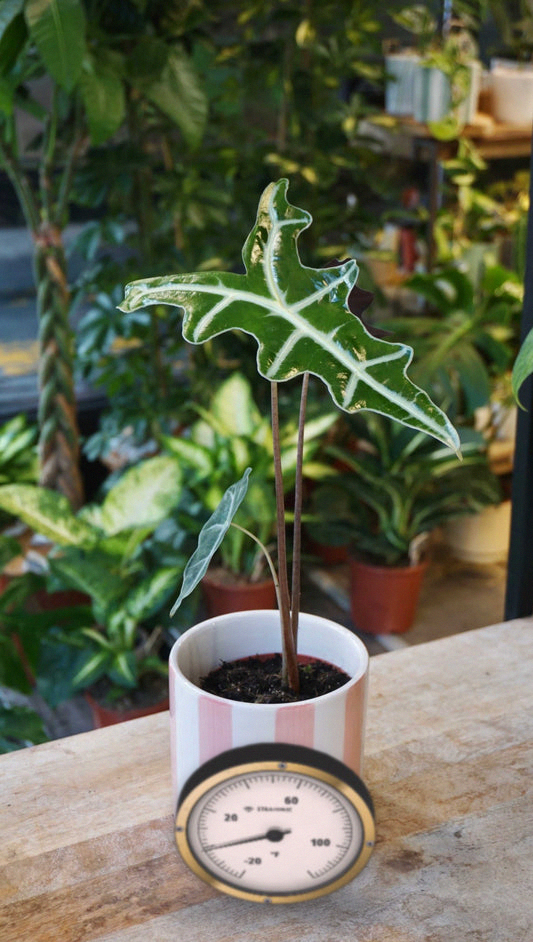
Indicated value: 0 °F
